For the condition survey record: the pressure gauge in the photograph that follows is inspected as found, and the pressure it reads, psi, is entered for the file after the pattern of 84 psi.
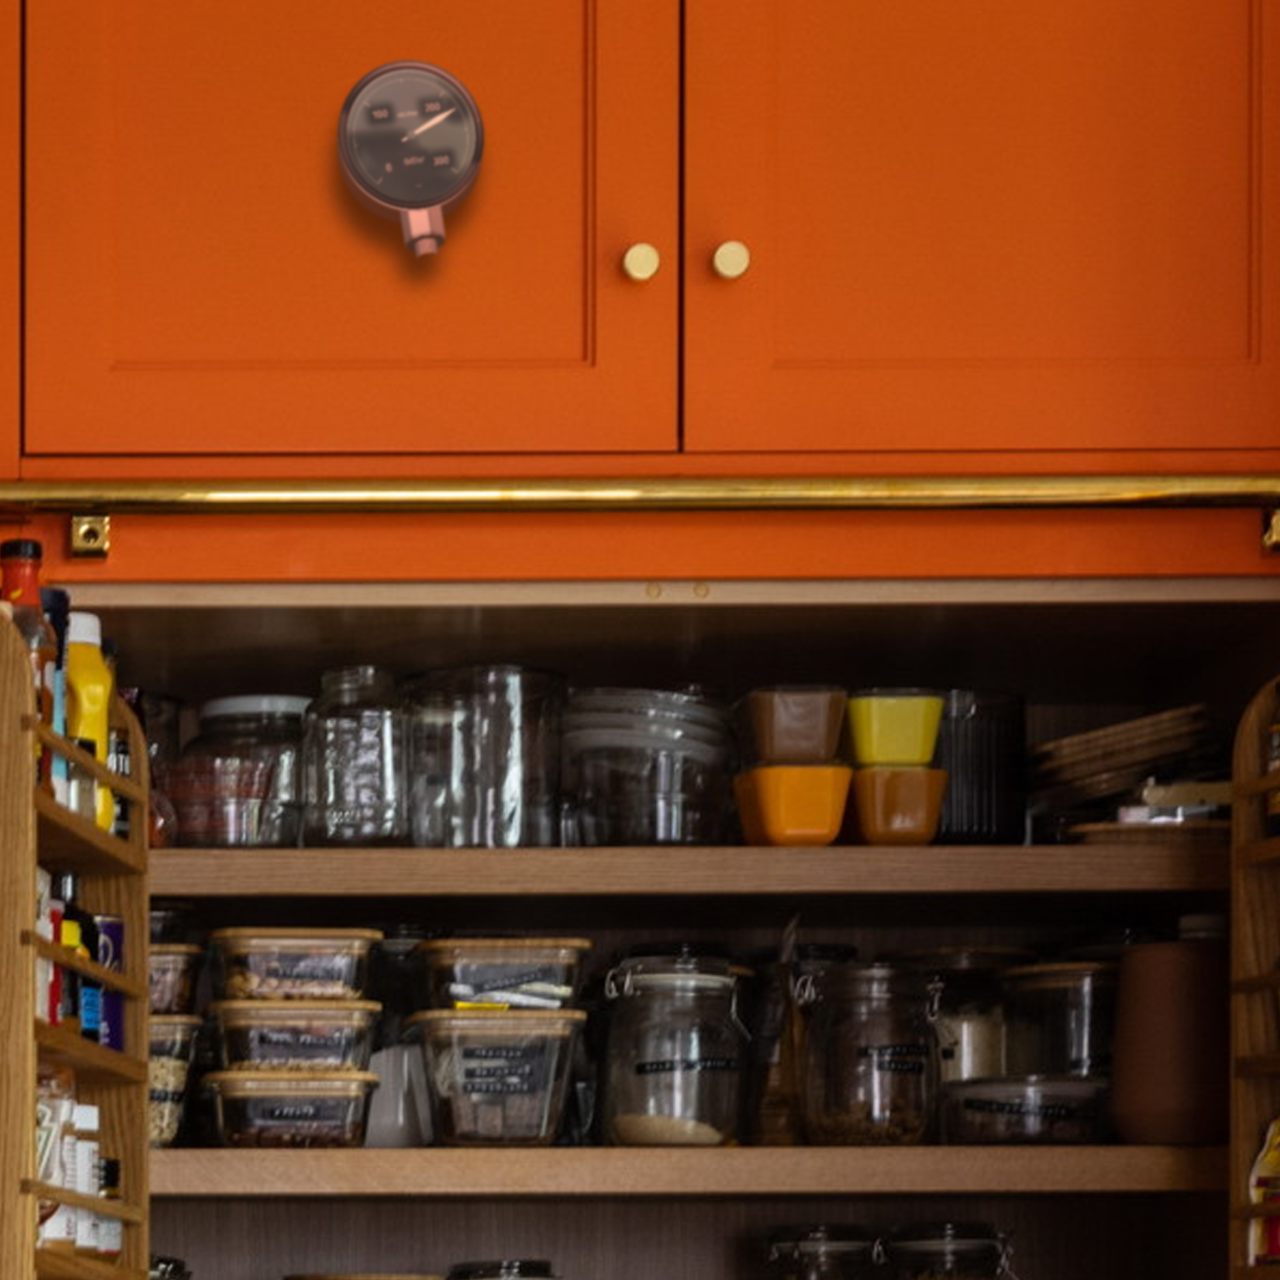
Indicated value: 225 psi
